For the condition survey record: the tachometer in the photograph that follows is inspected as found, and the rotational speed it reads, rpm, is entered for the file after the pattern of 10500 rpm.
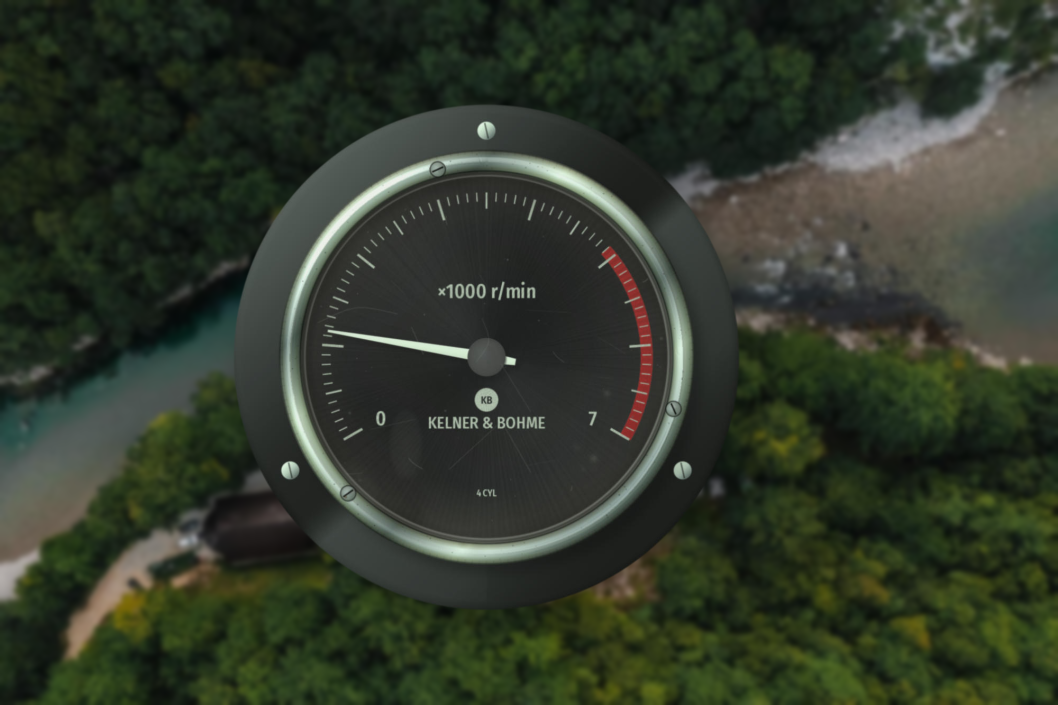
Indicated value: 1150 rpm
